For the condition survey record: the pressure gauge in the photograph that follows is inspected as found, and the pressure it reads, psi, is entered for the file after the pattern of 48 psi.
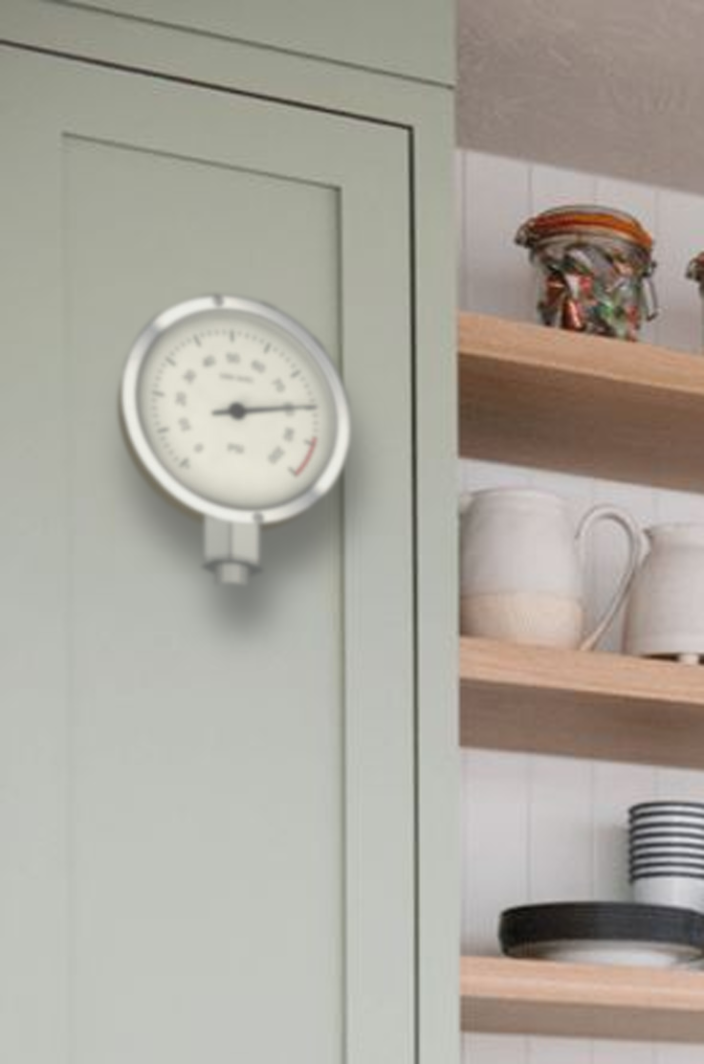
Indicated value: 80 psi
